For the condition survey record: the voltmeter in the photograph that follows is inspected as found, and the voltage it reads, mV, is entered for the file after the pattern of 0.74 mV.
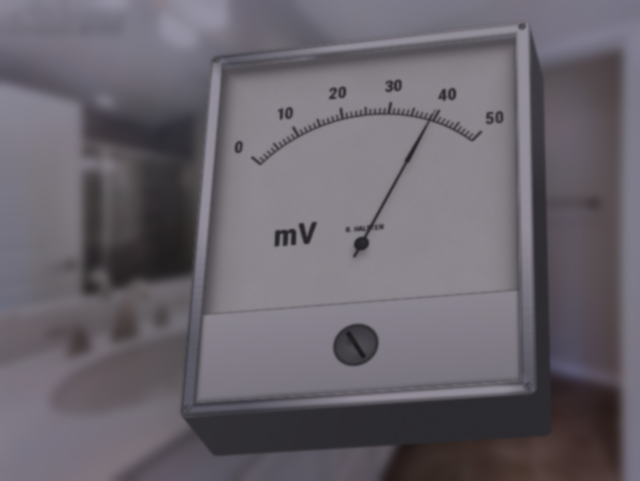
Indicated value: 40 mV
